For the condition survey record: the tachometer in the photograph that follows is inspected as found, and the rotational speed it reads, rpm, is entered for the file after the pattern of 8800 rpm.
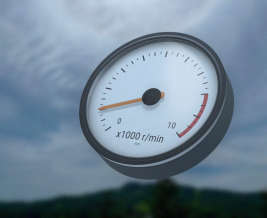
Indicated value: 1000 rpm
